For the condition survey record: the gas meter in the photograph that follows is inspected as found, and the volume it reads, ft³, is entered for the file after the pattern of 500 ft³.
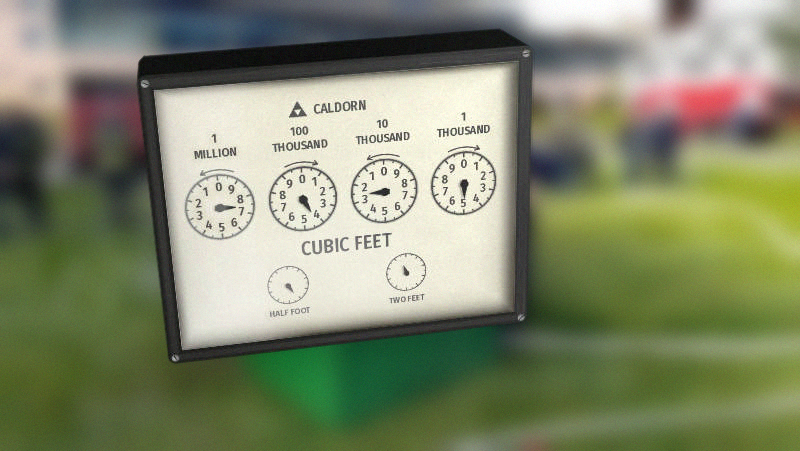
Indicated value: 742500 ft³
